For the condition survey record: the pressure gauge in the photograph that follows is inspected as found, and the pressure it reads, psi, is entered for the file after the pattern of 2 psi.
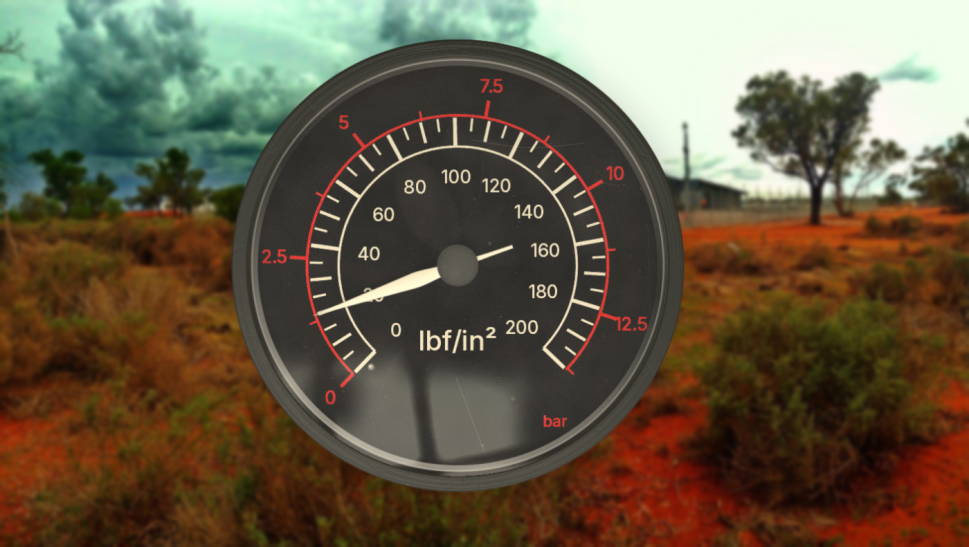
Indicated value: 20 psi
